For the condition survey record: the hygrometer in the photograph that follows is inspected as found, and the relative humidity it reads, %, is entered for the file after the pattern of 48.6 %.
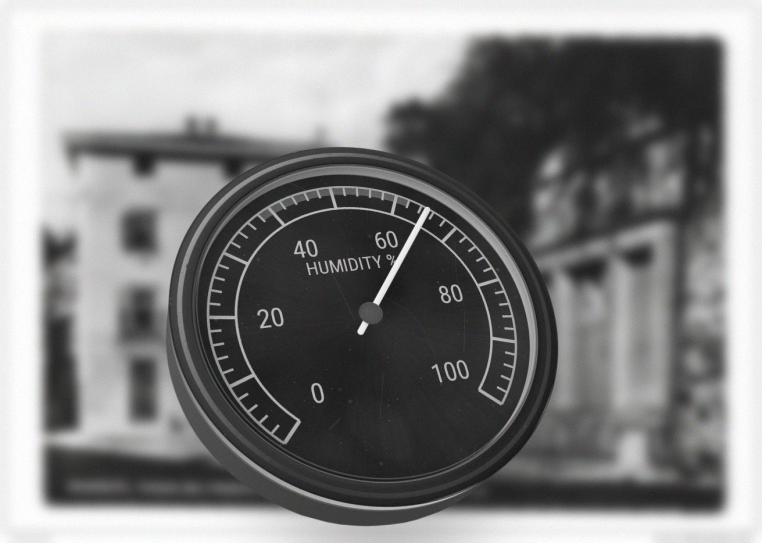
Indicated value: 65 %
